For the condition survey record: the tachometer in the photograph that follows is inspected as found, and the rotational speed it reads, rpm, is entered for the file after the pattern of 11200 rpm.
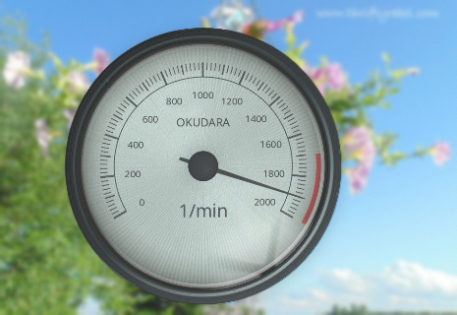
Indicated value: 1900 rpm
